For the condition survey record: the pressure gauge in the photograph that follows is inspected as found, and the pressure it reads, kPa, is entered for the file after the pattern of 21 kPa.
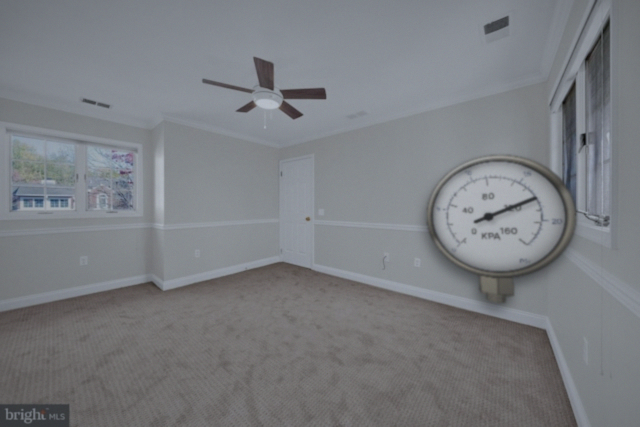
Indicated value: 120 kPa
